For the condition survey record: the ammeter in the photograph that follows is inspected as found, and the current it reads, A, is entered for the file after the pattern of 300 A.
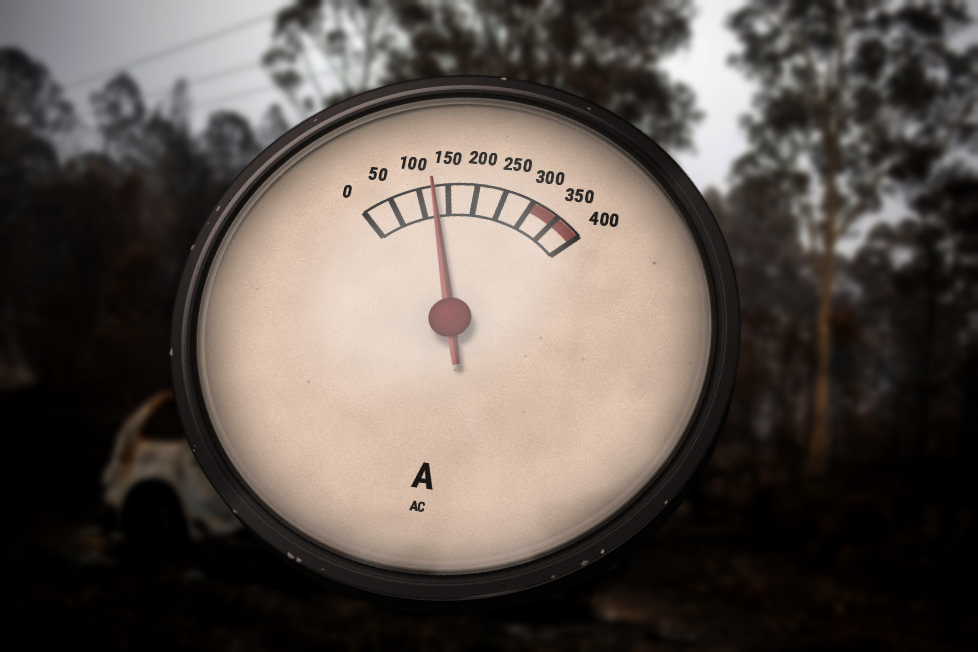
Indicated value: 125 A
